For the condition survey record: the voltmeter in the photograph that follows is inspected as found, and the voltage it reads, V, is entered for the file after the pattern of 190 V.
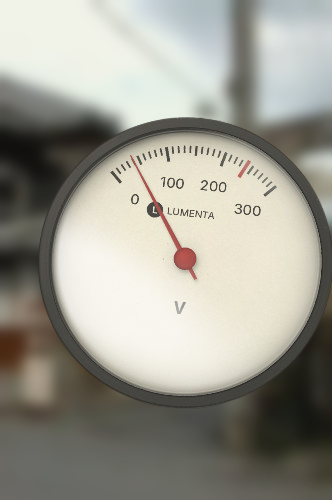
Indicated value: 40 V
